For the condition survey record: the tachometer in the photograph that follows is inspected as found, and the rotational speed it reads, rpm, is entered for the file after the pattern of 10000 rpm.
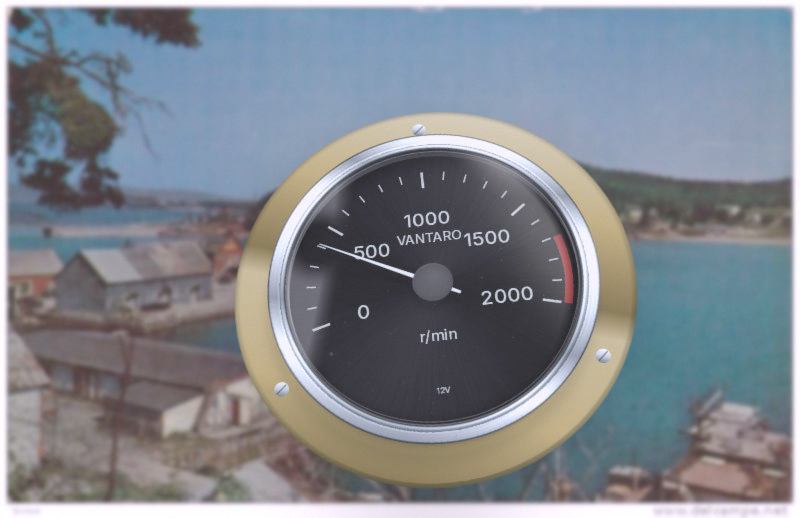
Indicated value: 400 rpm
